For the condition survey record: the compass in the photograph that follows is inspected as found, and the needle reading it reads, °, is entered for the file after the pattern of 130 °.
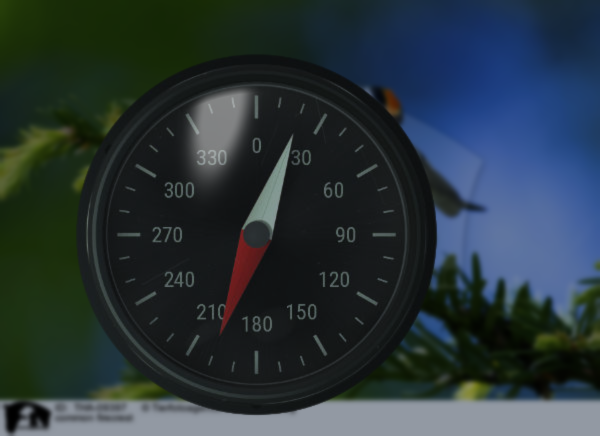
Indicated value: 200 °
